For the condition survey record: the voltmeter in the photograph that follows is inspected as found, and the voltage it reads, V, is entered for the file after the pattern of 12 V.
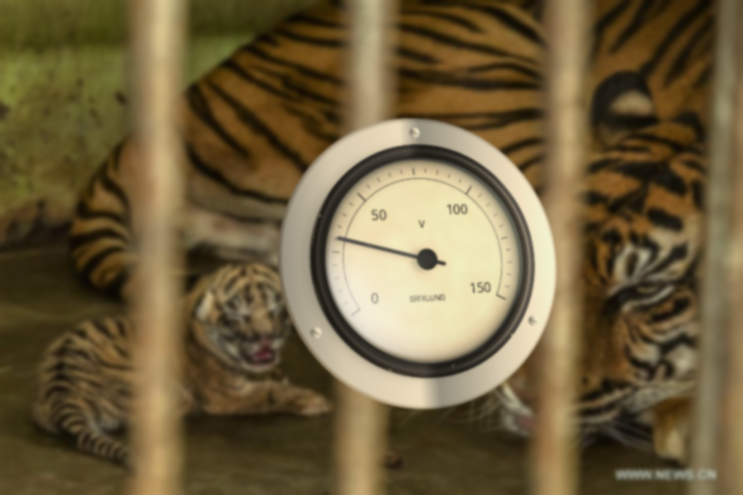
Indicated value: 30 V
